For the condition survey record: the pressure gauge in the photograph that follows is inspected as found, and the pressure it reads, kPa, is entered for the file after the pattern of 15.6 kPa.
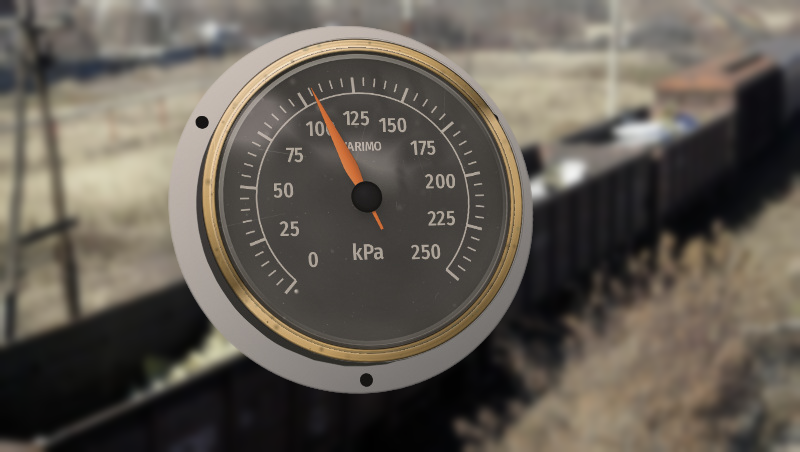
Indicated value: 105 kPa
